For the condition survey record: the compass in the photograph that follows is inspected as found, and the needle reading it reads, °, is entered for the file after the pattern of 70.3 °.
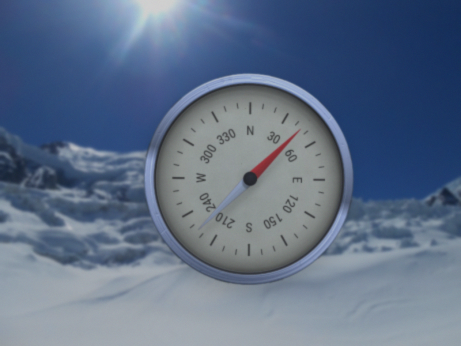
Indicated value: 45 °
